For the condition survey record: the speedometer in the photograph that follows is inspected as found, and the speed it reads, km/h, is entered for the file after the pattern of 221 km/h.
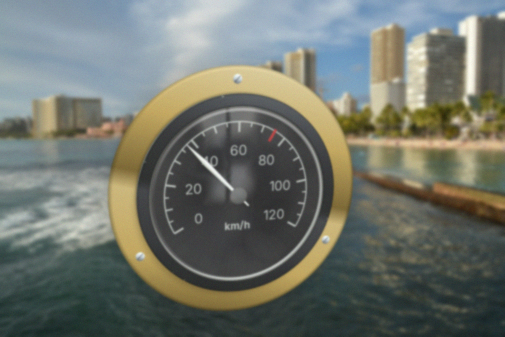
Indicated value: 37.5 km/h
